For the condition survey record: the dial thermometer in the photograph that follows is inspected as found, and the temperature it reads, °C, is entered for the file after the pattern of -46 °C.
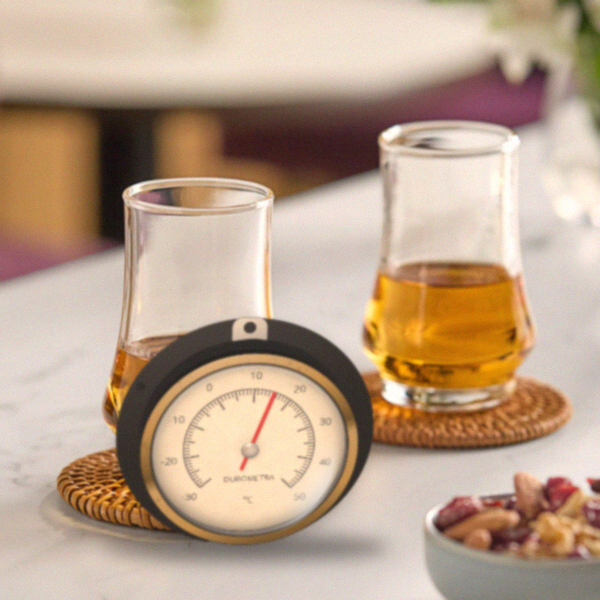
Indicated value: 15 °C
